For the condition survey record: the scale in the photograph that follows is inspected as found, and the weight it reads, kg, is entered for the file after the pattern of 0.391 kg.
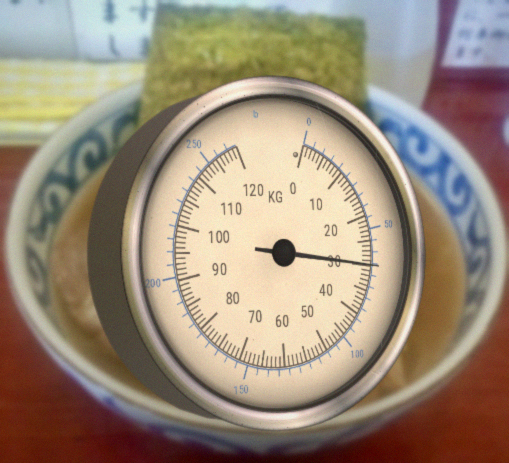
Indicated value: 30 kg
